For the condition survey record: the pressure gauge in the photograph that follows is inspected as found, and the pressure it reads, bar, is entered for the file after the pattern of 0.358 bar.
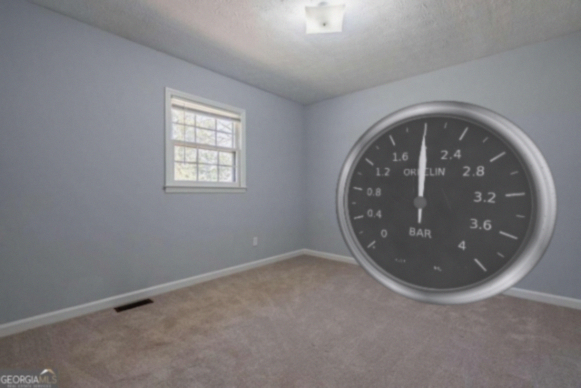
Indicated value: 2 bar
